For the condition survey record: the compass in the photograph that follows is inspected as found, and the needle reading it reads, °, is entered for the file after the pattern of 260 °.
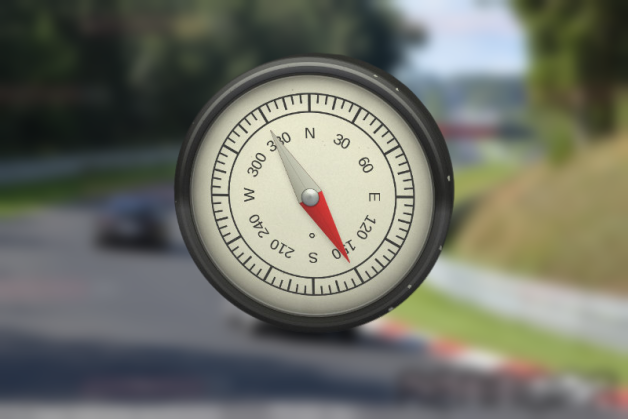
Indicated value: 150 °
